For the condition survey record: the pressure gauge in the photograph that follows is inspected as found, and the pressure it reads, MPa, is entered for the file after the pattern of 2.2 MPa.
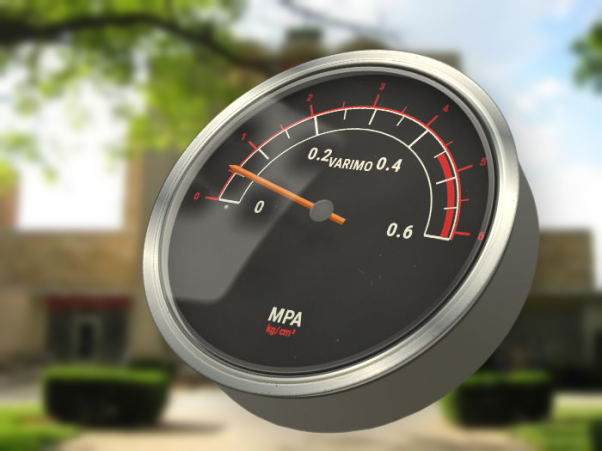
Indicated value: 0.05 MPa
